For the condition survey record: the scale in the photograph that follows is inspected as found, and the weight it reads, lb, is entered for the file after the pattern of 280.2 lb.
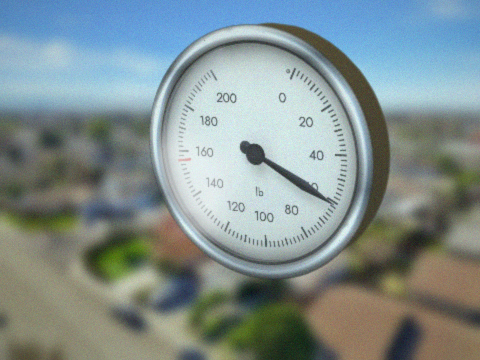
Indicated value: 60 lb
